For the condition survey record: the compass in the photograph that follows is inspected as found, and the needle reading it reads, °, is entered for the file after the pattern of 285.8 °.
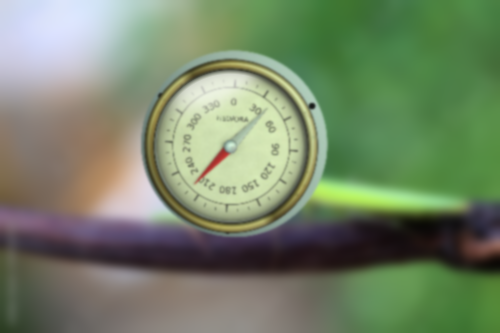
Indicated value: 220 °
